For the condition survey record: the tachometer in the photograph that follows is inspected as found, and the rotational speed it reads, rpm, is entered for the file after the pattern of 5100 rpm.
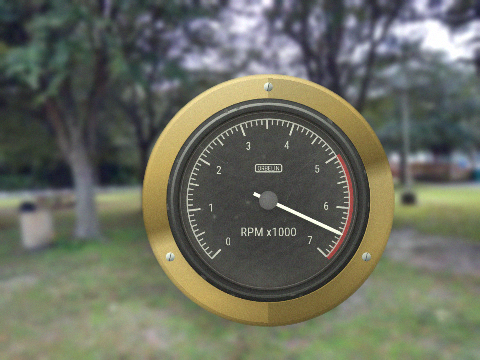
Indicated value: 6500 rpm
